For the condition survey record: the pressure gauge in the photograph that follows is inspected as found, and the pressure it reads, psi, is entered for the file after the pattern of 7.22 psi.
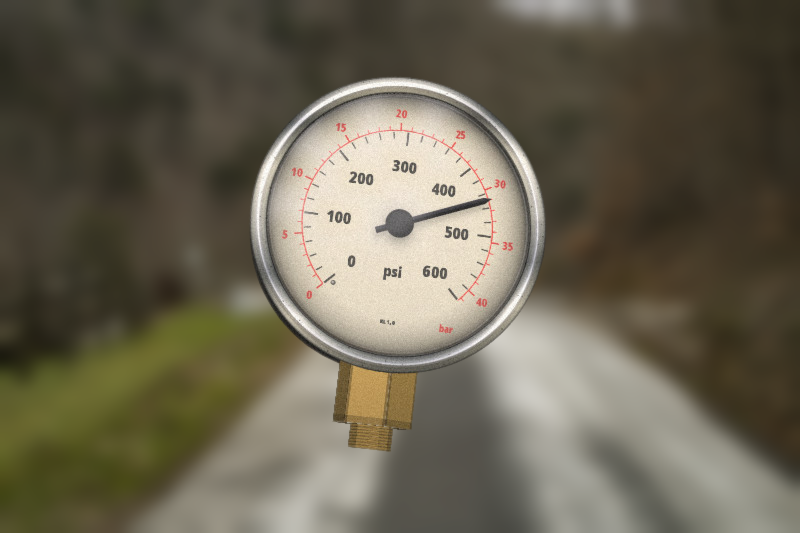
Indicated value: 450 psi
